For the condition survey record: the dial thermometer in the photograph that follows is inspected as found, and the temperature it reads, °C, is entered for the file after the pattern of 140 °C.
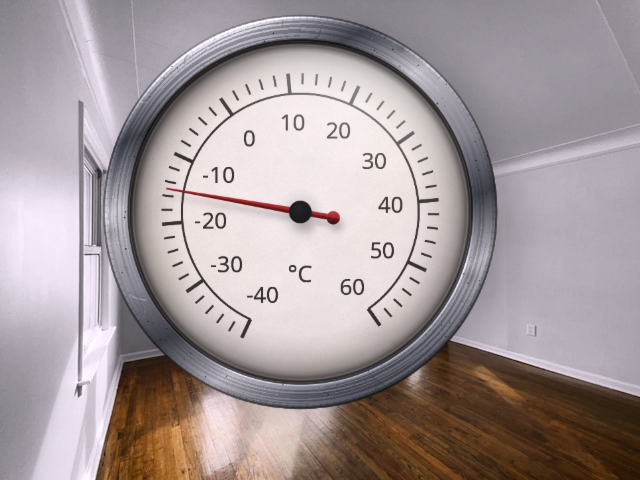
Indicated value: -15 °C
